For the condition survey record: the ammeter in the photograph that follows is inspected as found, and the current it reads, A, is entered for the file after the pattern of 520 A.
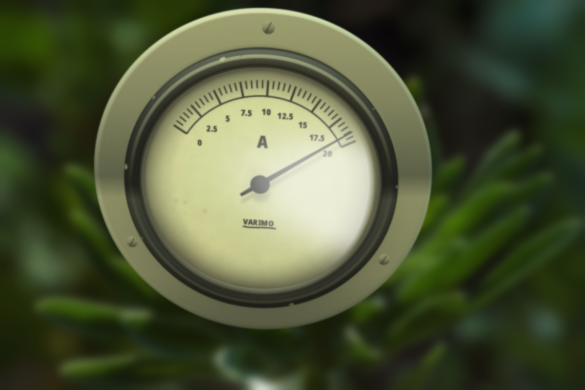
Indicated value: 19 A
